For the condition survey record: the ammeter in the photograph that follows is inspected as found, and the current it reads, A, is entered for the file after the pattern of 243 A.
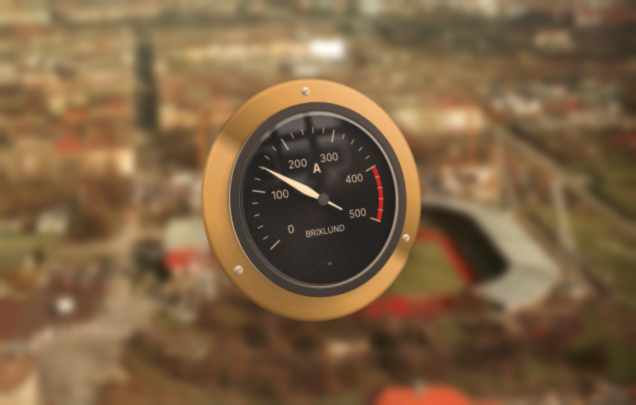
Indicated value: 140 A
